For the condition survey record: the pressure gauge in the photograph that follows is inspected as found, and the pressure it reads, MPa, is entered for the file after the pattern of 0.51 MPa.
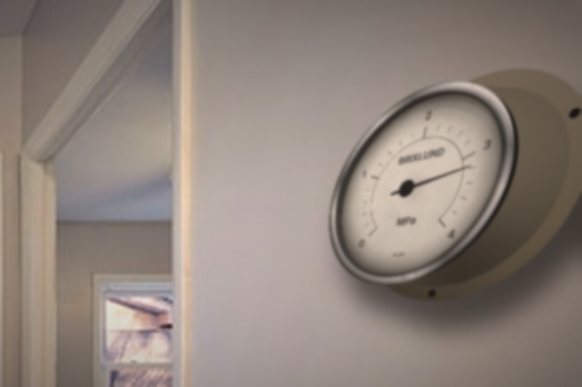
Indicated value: 3.2 MPa
